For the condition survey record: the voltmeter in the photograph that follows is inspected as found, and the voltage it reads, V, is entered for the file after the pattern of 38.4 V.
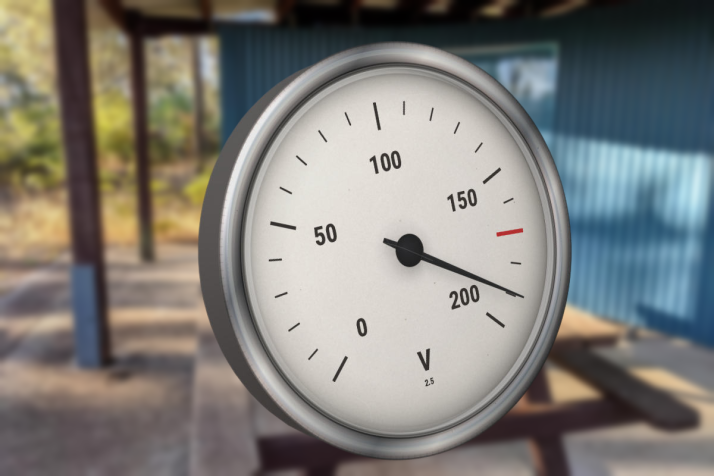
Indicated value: 190 V
